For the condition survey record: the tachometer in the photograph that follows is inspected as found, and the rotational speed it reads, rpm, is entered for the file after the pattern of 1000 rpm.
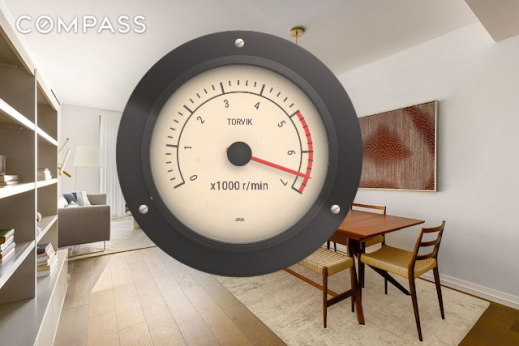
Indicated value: 6600 rpm
